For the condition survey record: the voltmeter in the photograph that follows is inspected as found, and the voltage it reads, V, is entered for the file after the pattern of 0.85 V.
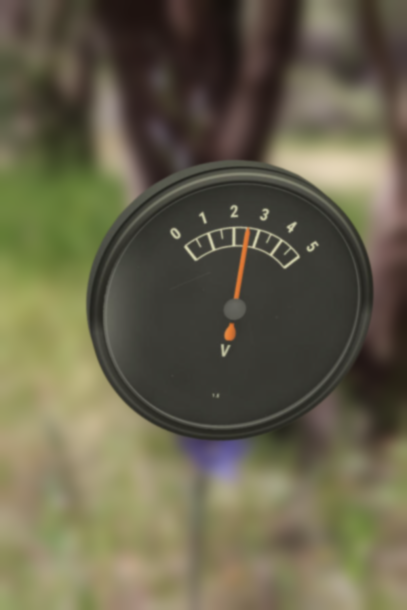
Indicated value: 2.5 V
